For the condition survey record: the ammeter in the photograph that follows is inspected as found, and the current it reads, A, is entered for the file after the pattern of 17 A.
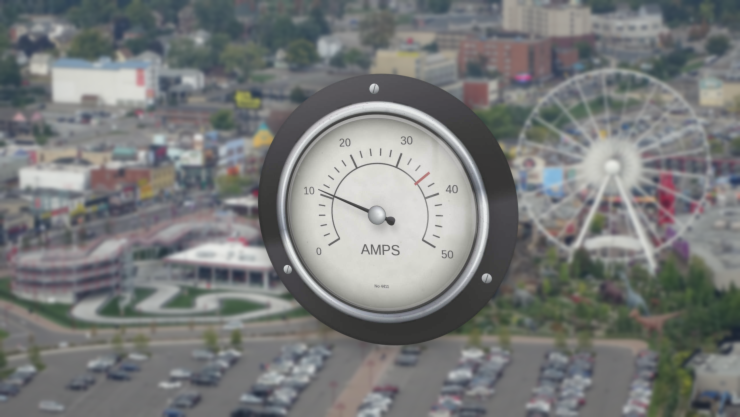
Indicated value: 11 A
